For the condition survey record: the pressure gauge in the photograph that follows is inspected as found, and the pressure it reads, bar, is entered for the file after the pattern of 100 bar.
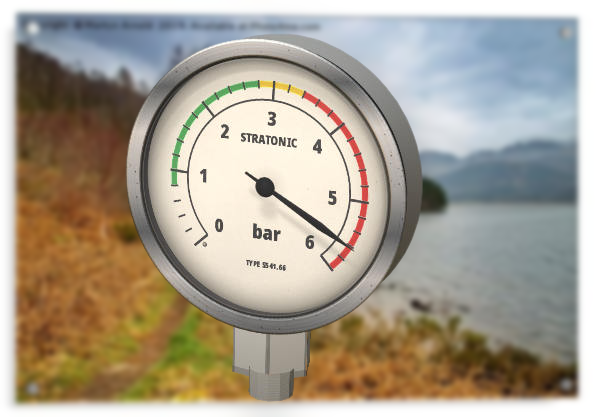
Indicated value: 5.6 bar
